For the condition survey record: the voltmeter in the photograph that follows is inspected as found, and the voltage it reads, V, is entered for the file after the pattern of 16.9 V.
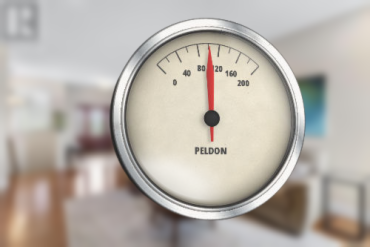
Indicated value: 100 V
